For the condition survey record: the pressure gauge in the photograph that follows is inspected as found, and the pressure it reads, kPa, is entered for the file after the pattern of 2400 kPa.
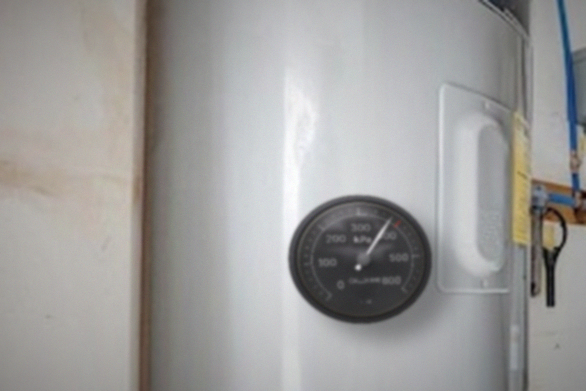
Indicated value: 380 kPa
